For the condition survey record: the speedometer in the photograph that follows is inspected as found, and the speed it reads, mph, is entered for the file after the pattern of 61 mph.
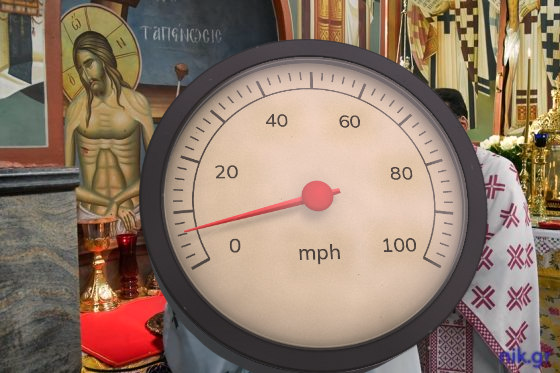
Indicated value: 6 mph
